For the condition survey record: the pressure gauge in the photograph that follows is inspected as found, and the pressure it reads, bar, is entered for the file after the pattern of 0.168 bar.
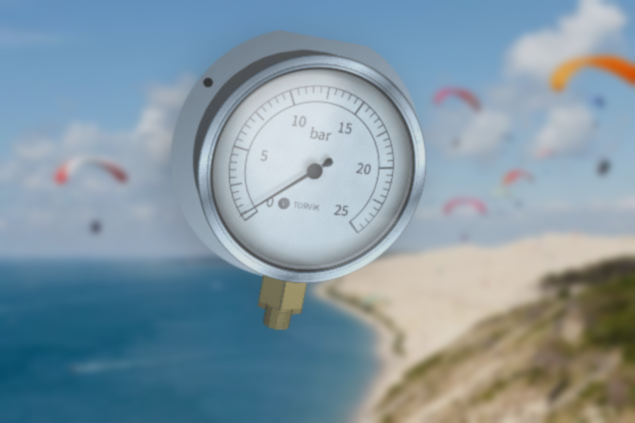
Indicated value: 0.5 bar
